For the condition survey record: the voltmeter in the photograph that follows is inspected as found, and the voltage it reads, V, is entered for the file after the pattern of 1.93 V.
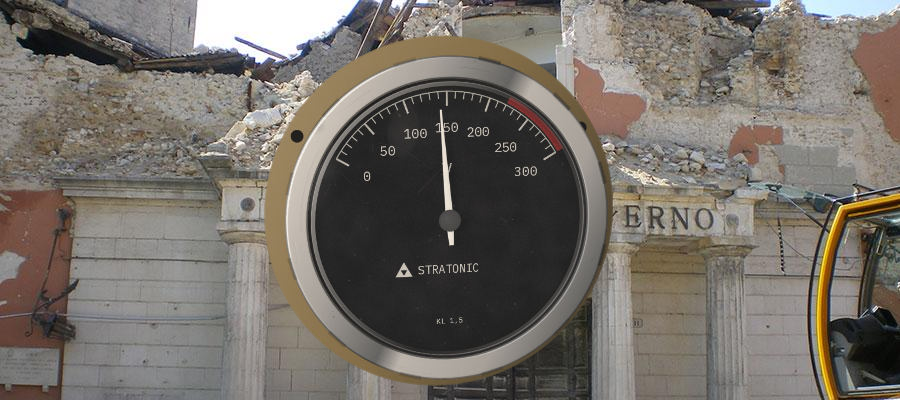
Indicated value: 140 V
